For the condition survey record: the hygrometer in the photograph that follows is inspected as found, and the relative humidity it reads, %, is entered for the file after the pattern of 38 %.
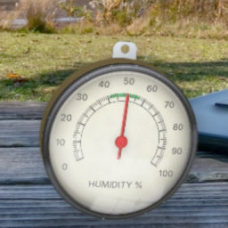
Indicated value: 50 %
